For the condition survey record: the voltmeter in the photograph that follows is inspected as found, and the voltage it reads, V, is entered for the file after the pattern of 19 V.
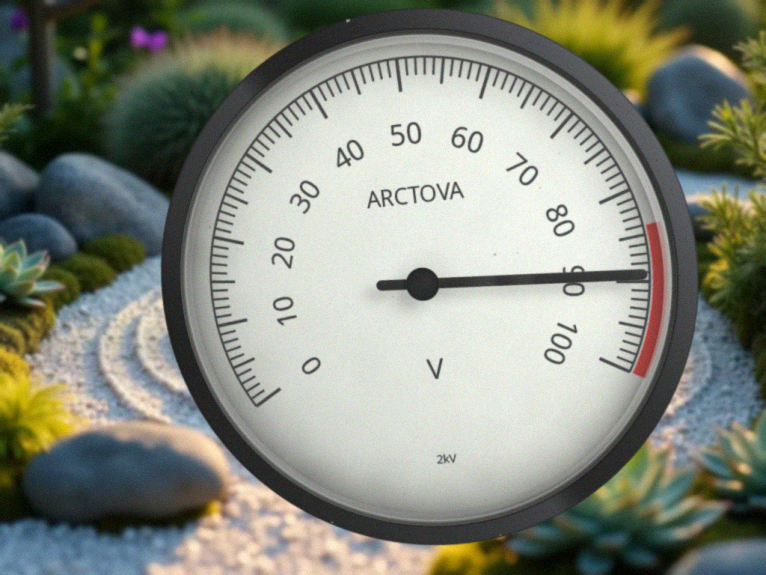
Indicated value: 89 V
